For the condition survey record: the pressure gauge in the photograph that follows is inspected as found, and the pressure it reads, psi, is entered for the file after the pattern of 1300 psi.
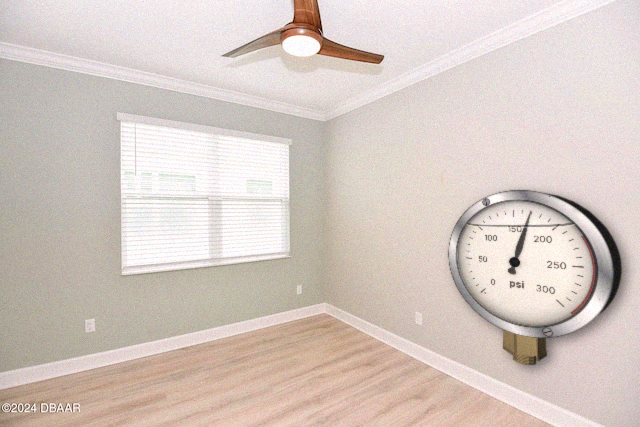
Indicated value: 170 psi
